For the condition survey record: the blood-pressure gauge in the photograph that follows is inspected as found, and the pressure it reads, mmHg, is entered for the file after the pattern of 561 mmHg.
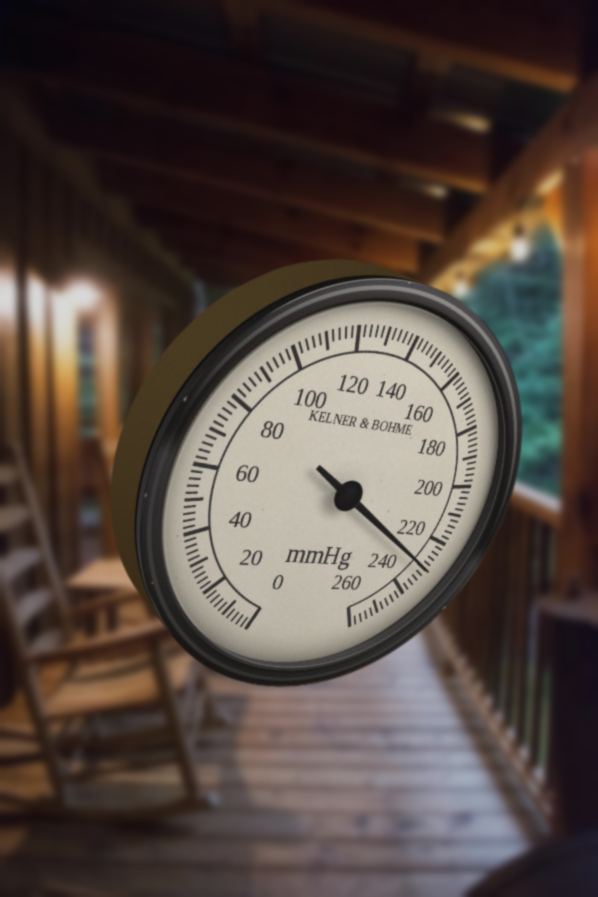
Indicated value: 230 mmHg
